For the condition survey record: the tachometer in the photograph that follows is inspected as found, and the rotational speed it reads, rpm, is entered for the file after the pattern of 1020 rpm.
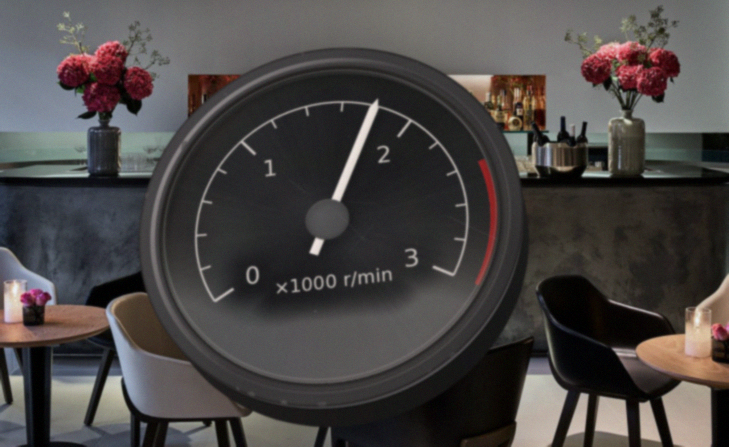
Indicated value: 1800 rpm
